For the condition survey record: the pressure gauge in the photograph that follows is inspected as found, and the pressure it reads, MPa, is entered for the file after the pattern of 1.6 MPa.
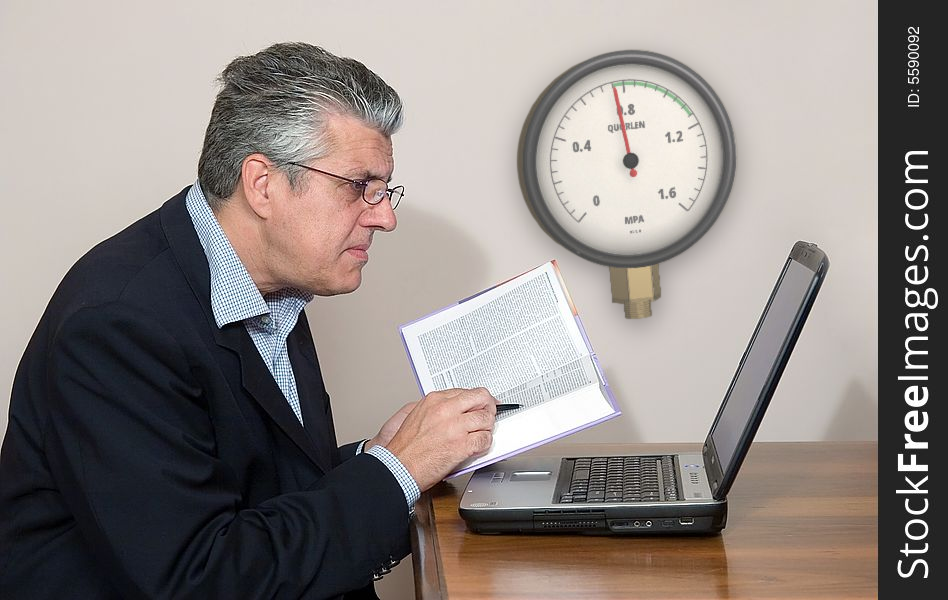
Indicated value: 0.75 MPa
